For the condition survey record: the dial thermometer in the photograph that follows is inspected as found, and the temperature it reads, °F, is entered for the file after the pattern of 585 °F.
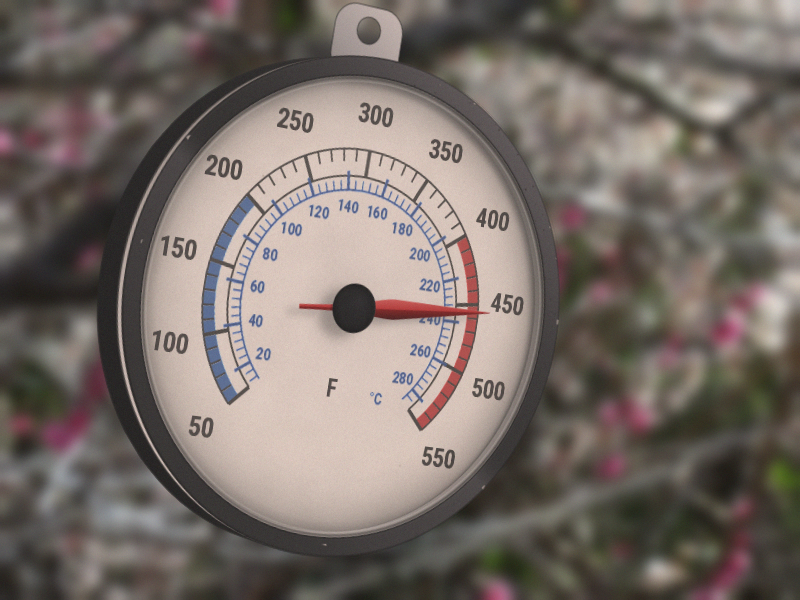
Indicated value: 455 °F
